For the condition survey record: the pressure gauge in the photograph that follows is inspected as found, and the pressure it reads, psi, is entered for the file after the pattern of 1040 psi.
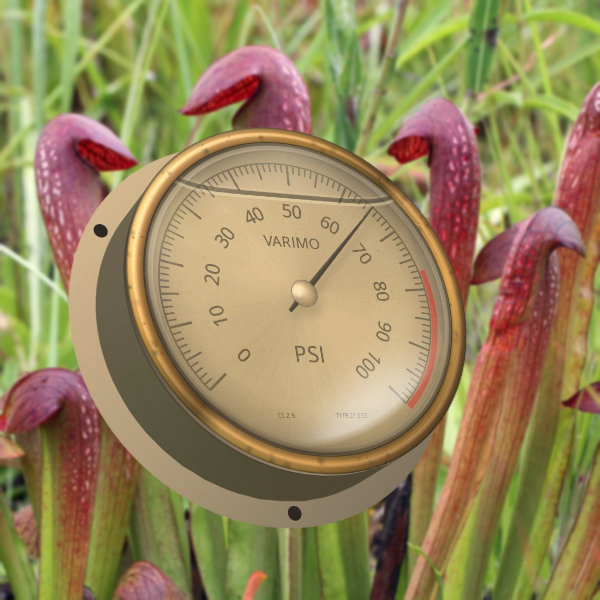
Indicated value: 65 psi
